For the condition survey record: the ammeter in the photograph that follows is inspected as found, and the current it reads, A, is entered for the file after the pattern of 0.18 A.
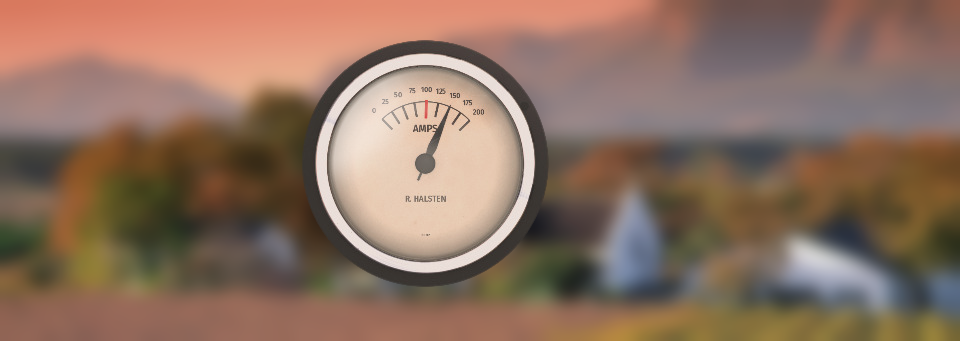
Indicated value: 150 A
